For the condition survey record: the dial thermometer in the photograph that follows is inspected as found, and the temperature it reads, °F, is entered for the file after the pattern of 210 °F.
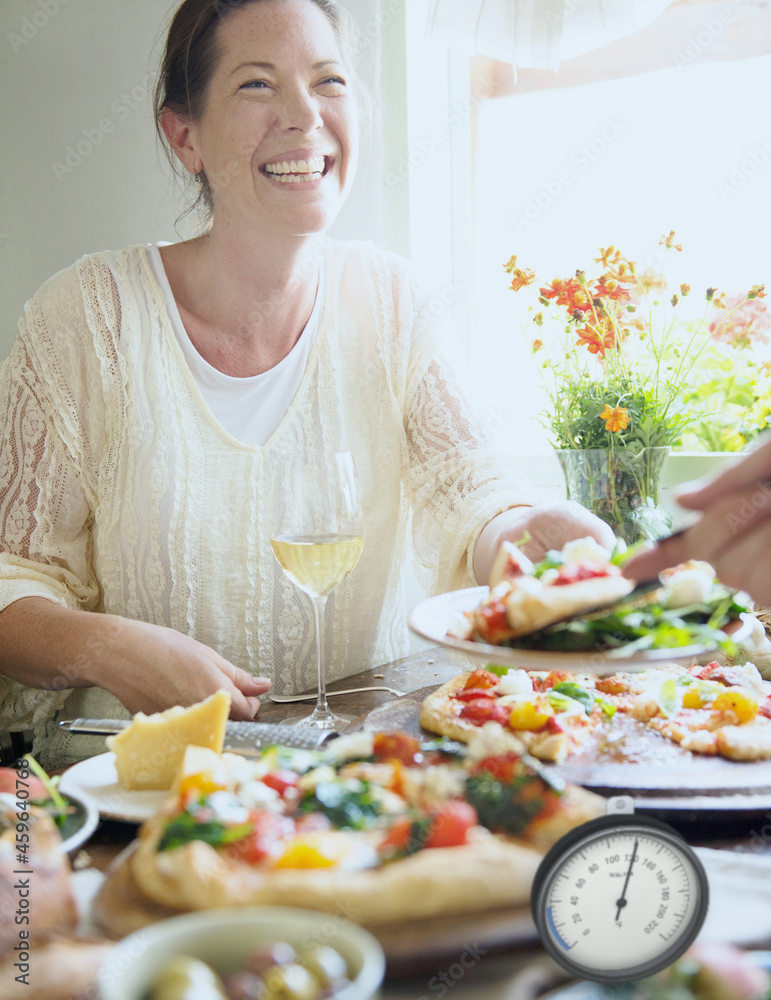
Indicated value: 120 °F
